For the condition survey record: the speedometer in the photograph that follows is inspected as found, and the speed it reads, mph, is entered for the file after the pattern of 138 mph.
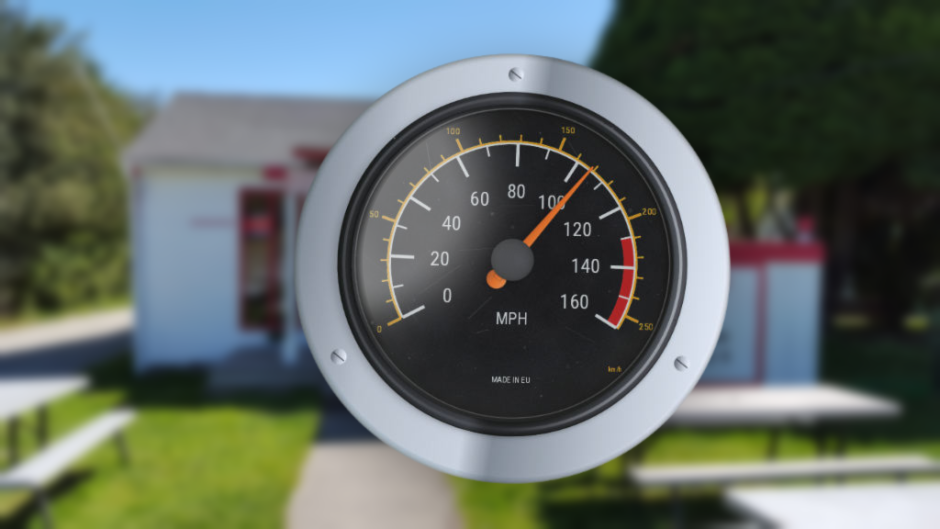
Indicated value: 105 mph
